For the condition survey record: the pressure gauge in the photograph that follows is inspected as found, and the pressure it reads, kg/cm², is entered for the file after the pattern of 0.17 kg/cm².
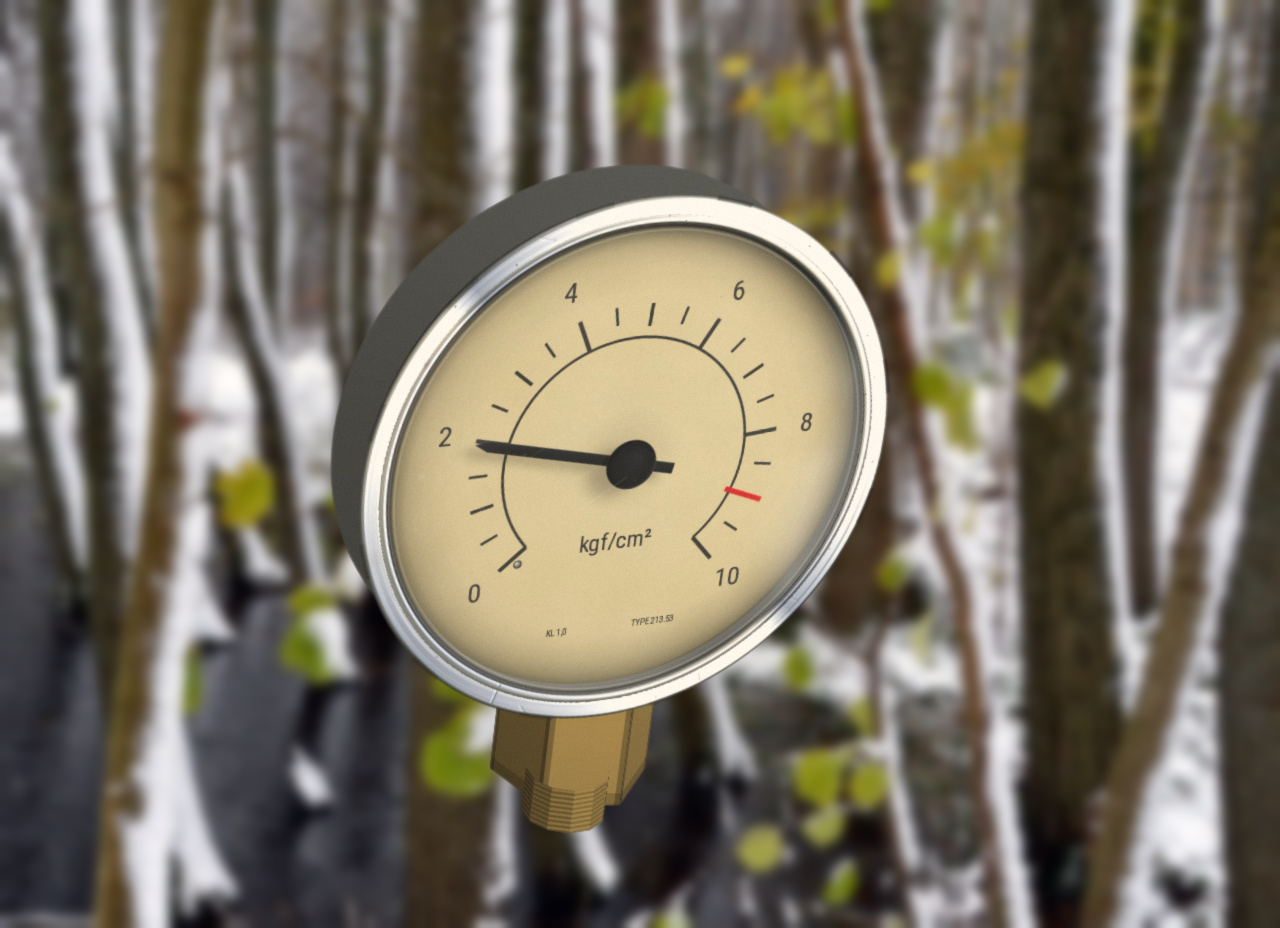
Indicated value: 2 kg/cm²
